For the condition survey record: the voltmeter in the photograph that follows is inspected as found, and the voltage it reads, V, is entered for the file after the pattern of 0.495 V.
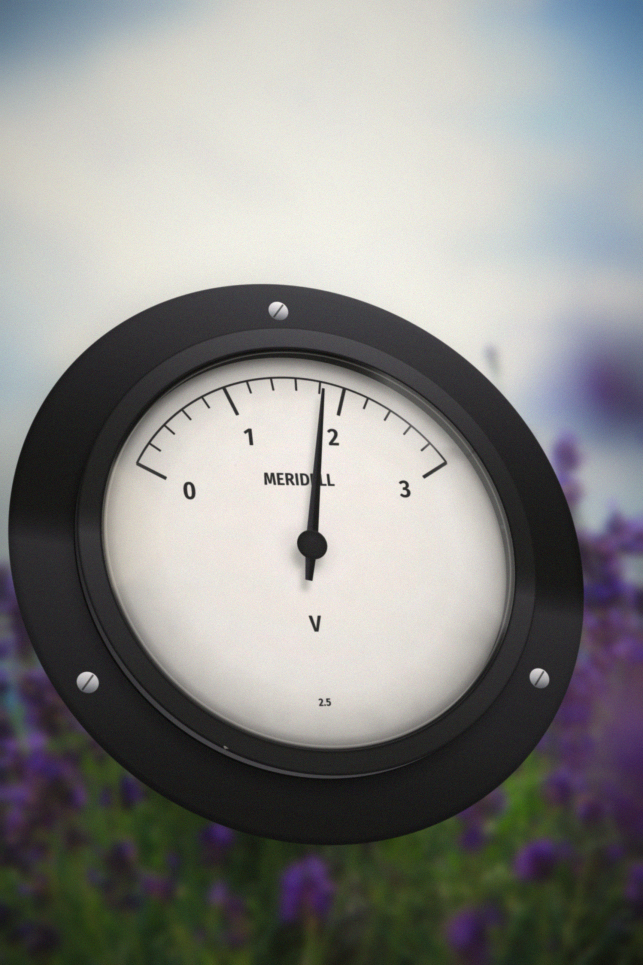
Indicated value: 1.8 V
